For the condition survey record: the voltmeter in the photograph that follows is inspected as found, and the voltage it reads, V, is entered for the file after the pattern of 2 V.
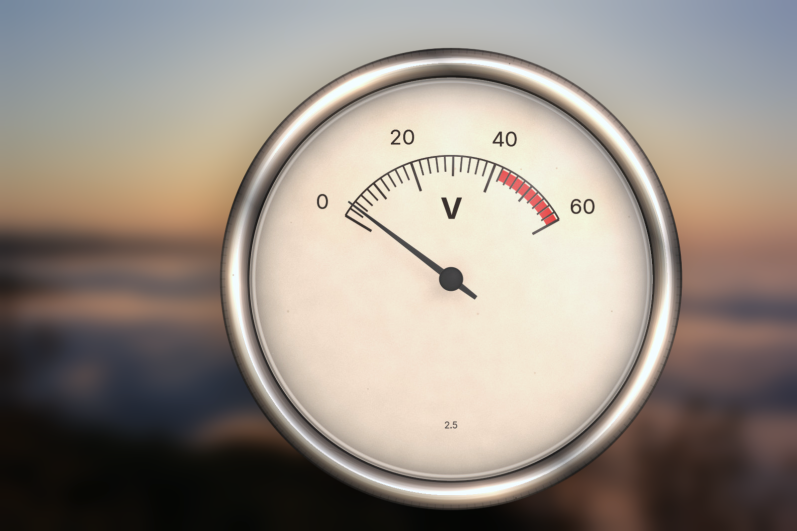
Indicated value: 3 V
